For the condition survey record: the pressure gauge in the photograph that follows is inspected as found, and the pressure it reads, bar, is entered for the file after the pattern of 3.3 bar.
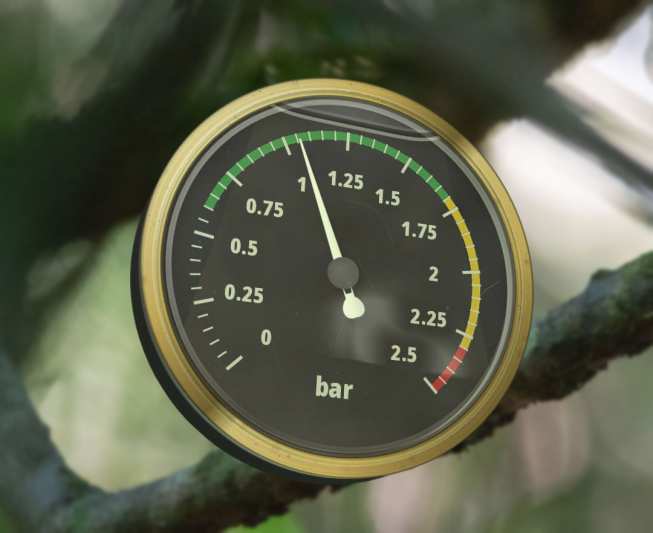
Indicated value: 1.05 bar
